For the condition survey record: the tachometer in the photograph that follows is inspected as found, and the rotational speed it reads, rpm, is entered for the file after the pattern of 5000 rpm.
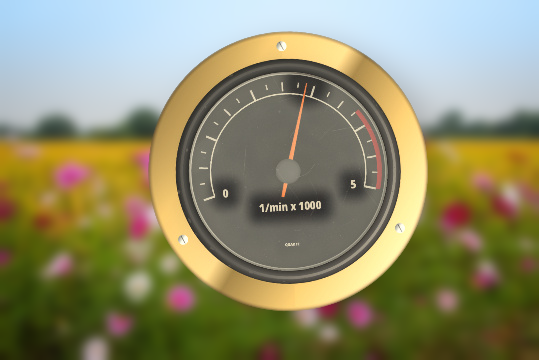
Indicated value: 2875 rpm
